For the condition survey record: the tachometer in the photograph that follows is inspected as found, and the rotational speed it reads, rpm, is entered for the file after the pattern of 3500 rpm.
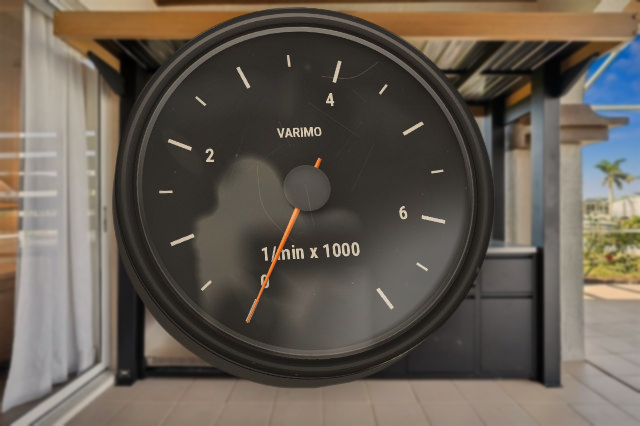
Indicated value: 0 rpm
